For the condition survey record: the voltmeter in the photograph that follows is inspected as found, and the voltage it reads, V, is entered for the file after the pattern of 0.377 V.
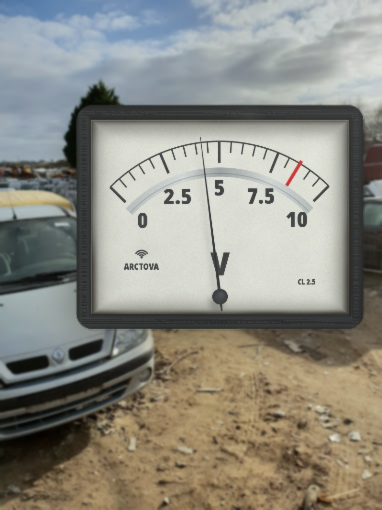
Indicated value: 4.25 V
